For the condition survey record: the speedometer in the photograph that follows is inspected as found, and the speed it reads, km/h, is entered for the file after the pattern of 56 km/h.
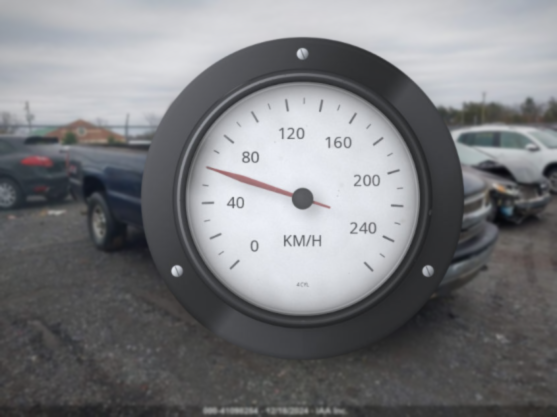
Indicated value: 60 km/h
